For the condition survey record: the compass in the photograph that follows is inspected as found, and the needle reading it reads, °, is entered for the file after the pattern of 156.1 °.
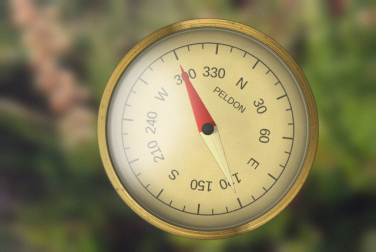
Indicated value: 300 °
